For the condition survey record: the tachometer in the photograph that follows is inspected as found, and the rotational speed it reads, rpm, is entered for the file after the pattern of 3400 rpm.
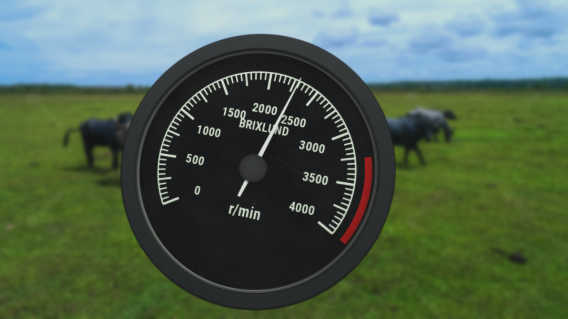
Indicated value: 2300 rpm
